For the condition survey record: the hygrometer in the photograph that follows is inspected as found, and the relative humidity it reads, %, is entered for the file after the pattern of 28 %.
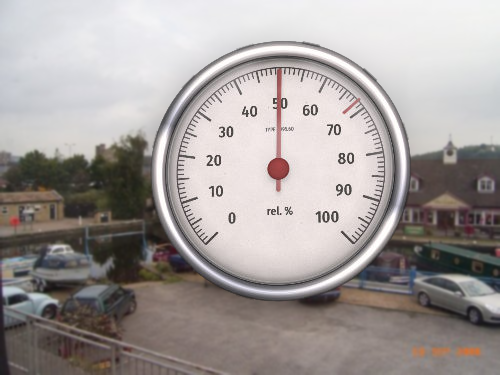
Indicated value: 50 %
